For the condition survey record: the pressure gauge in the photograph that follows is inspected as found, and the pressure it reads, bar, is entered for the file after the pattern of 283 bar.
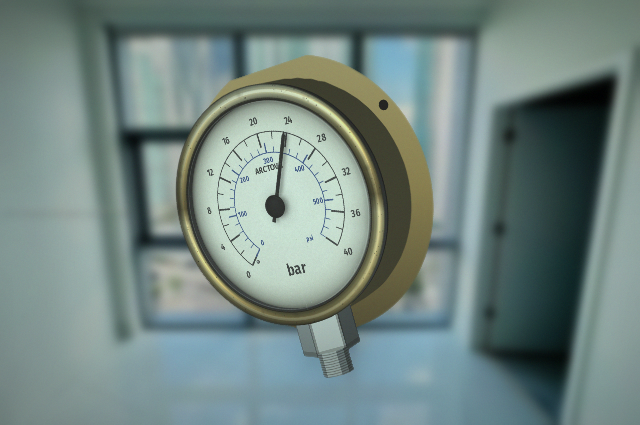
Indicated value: 24 bar
